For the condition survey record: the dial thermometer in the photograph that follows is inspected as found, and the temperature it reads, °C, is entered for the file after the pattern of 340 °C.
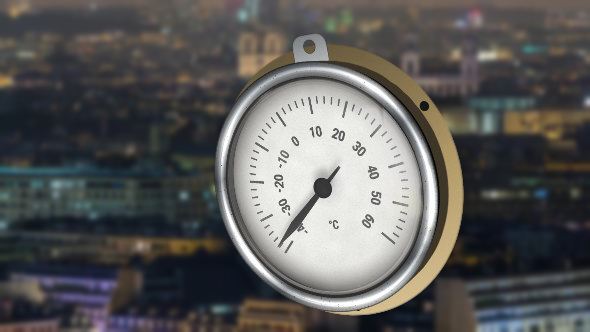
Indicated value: -38 °C
